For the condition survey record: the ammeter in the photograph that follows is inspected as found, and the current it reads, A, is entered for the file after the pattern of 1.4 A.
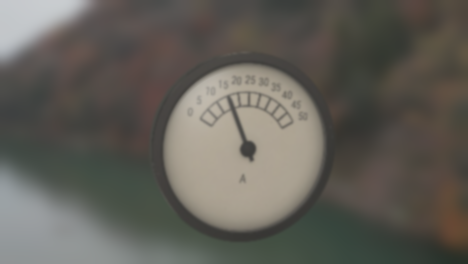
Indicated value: 15 A
